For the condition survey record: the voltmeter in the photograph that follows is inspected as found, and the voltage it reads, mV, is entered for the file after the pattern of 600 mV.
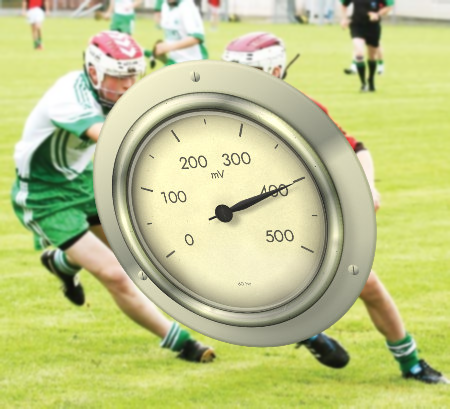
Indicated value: 400 mV
